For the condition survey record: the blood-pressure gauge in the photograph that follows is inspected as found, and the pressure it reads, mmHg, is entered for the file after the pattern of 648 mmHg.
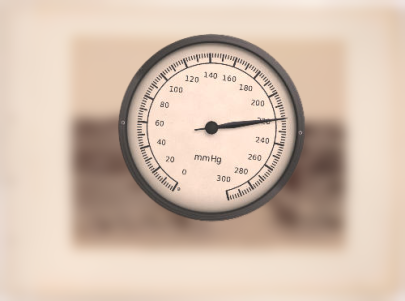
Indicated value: 220 mmHg
